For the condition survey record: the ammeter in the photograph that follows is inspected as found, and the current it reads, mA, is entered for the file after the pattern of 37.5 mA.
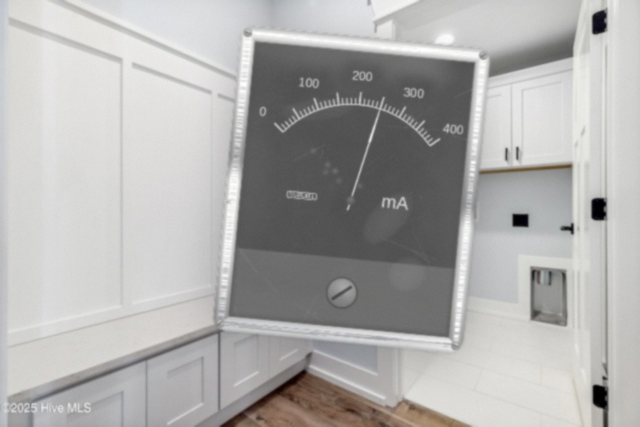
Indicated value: 250 mA
